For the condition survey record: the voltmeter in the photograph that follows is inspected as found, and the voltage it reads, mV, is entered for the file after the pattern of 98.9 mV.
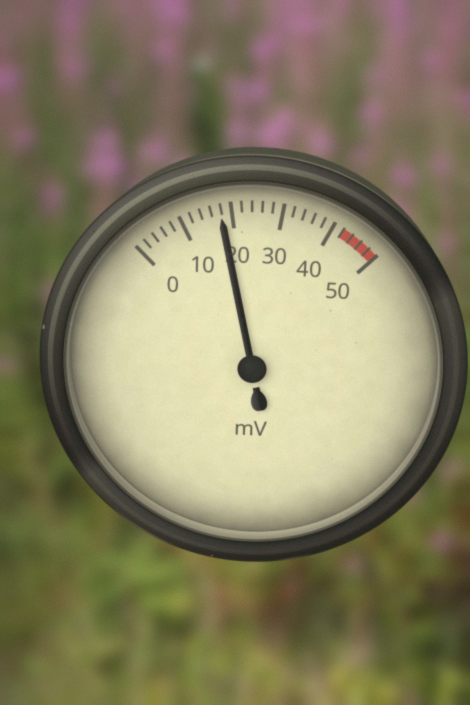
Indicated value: 18 mV
